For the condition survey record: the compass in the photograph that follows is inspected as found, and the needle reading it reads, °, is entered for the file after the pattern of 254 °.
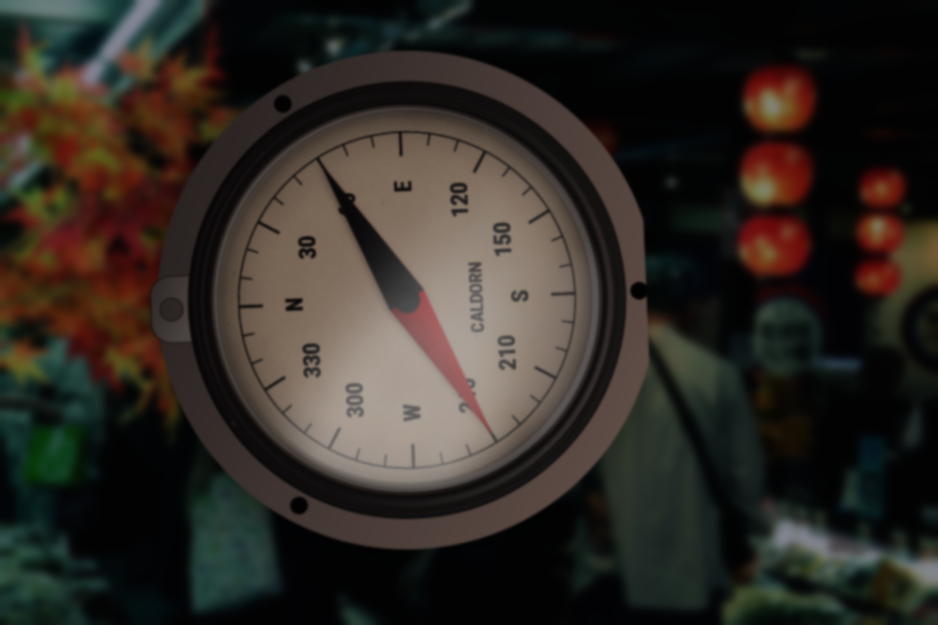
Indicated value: 240 °
